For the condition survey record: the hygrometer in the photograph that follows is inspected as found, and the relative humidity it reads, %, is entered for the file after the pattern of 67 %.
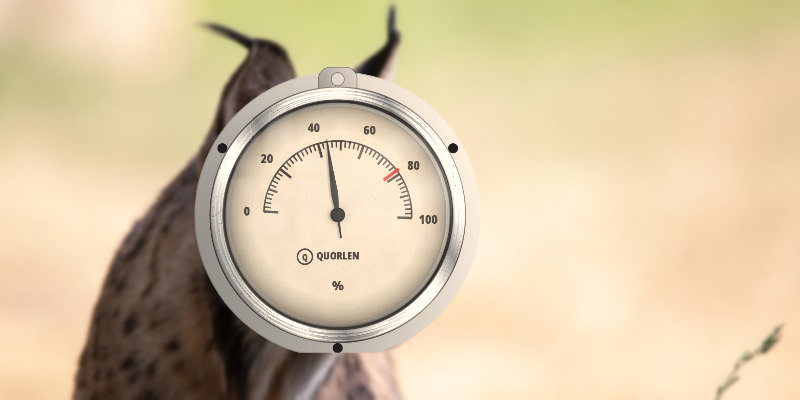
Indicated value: 44 %
